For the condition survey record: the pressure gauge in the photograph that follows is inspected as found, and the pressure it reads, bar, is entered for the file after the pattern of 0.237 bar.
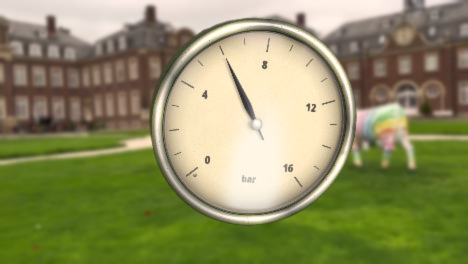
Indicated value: 6 bar
